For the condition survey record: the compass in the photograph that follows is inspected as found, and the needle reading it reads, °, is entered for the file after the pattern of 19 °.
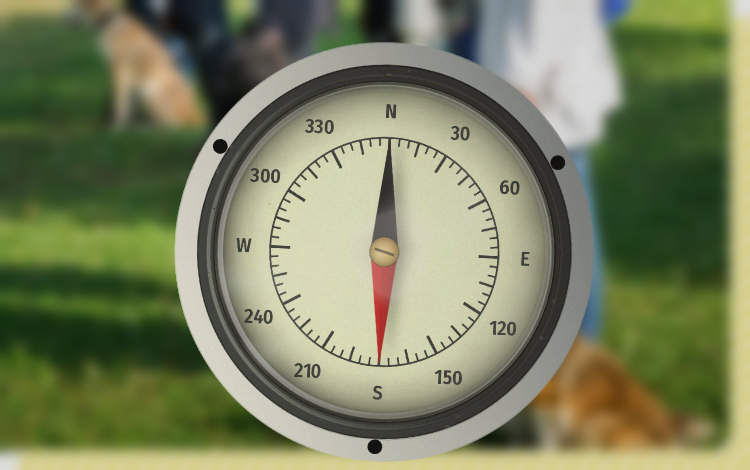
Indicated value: 180 °
